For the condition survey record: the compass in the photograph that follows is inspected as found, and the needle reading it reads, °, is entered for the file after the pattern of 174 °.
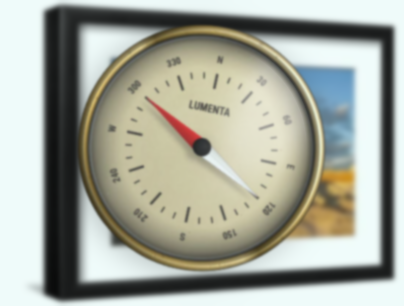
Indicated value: 300 °
